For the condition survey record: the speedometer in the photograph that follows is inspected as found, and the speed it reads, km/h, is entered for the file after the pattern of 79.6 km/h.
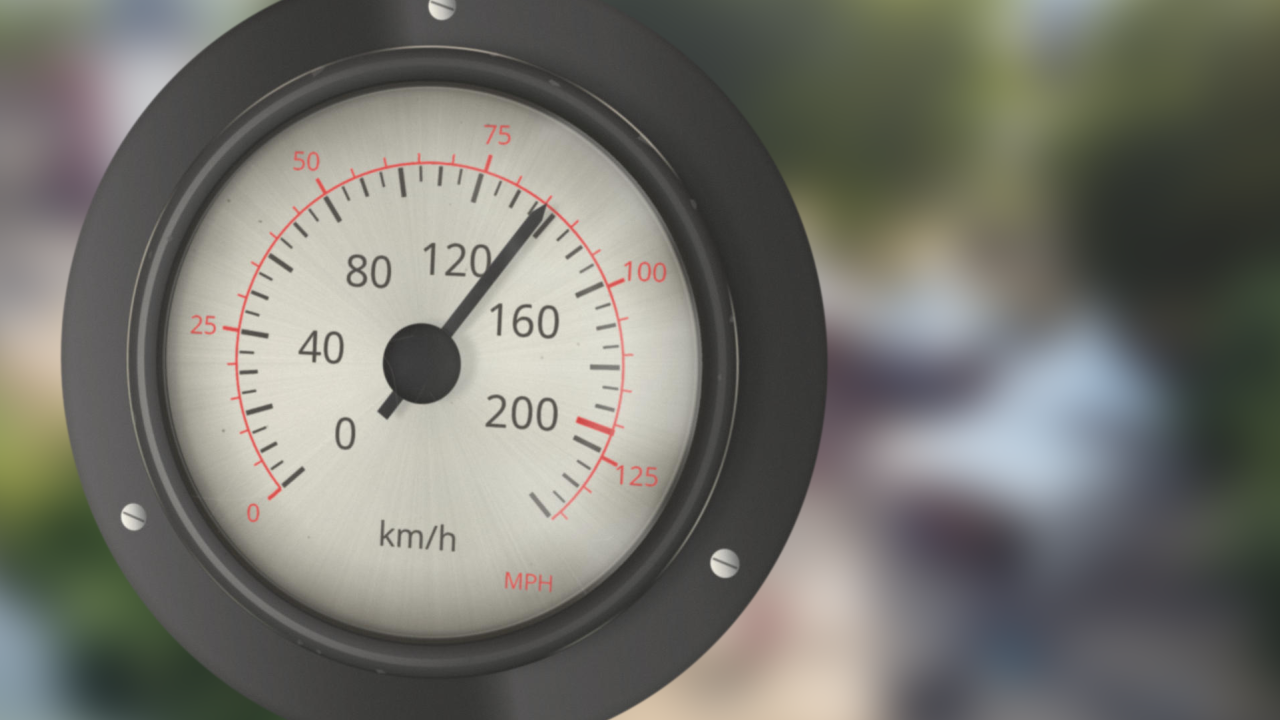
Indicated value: 137.5 km/h
